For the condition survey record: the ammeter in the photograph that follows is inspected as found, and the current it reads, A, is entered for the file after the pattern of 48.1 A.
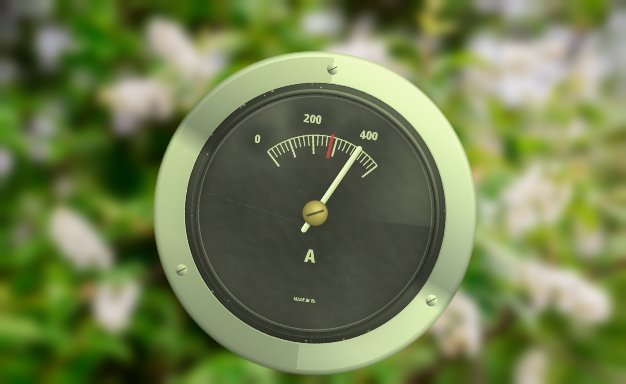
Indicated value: 400 A
